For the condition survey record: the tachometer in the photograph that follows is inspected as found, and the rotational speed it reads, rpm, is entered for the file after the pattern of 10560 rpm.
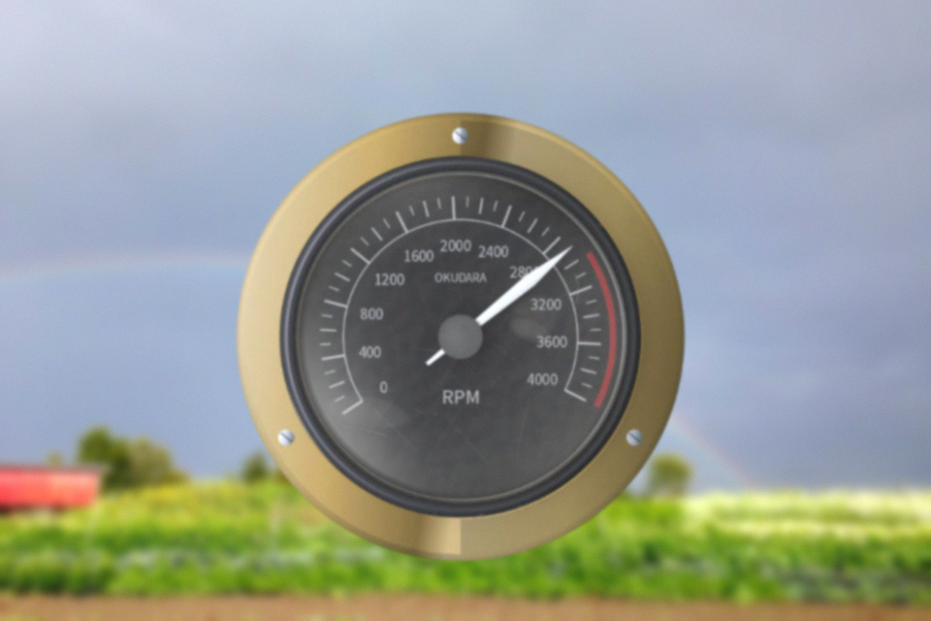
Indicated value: 2900 rpm
